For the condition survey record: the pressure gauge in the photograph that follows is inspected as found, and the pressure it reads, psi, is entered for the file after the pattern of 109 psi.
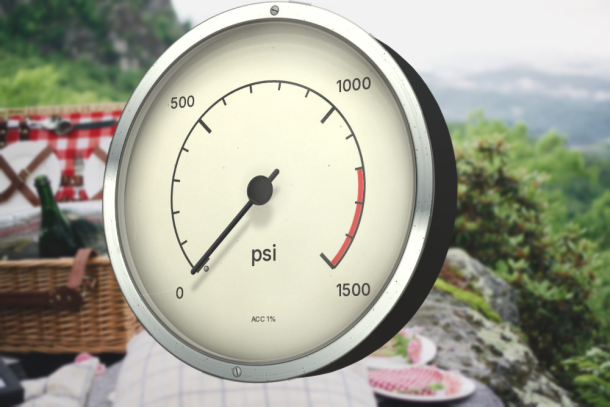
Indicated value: 0 psi
